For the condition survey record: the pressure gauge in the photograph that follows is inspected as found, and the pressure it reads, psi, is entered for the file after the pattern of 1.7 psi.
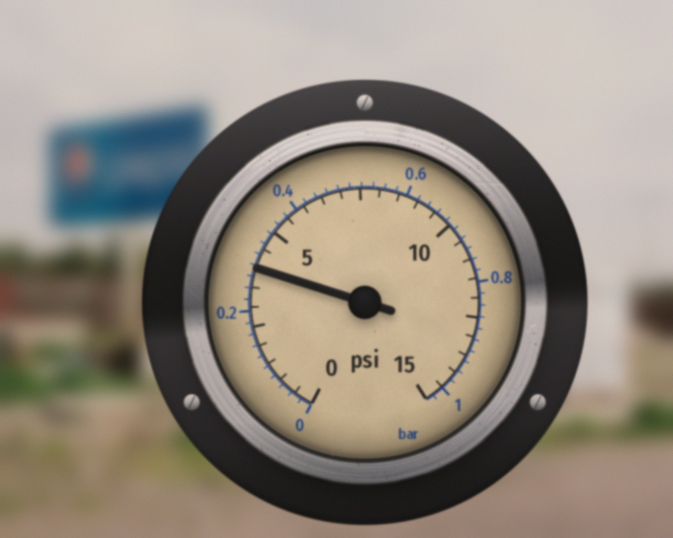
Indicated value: 4 psi
